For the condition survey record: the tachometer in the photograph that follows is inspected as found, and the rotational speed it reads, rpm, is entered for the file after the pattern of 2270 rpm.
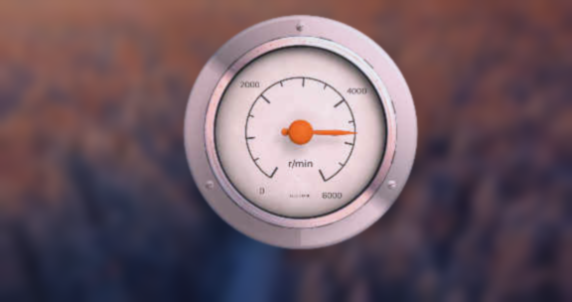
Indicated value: 4750 rpm
